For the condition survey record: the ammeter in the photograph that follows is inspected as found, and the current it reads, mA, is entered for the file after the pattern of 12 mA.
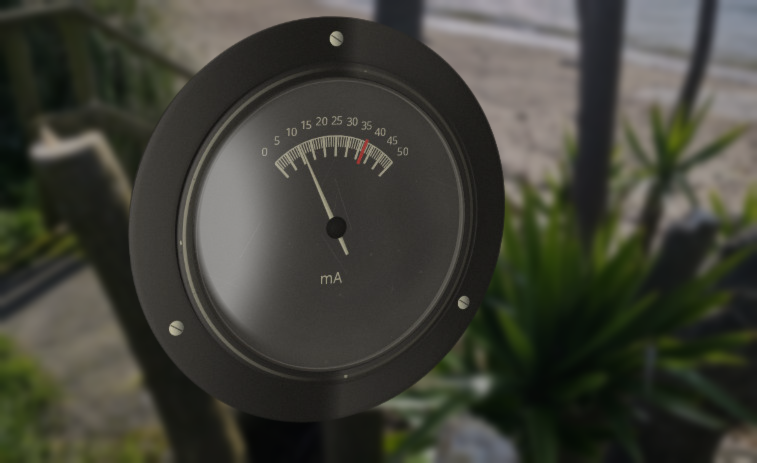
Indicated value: 10 mA
